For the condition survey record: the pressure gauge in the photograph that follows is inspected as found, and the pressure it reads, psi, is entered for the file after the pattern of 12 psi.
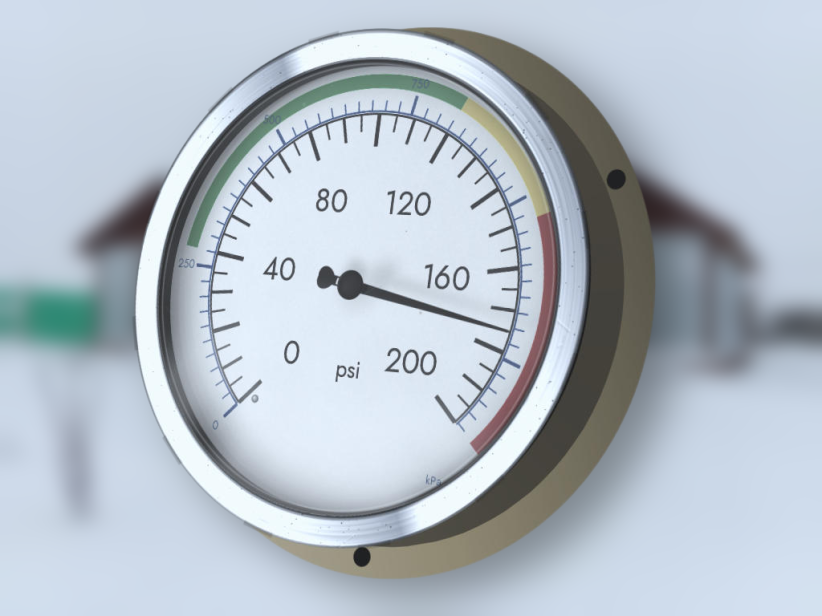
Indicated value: 175 psi
